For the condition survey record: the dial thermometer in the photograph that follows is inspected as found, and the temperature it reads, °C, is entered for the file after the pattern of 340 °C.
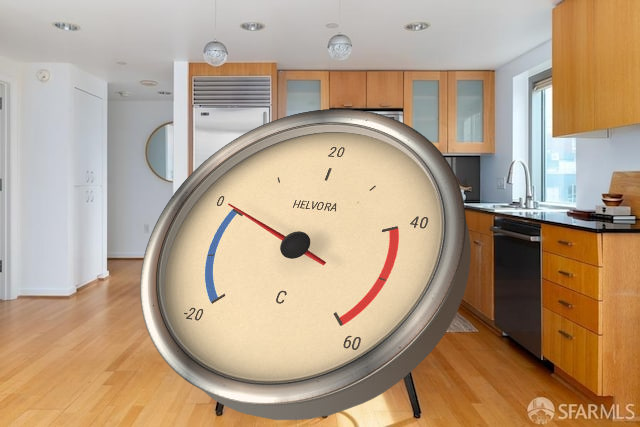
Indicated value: 0 °C
